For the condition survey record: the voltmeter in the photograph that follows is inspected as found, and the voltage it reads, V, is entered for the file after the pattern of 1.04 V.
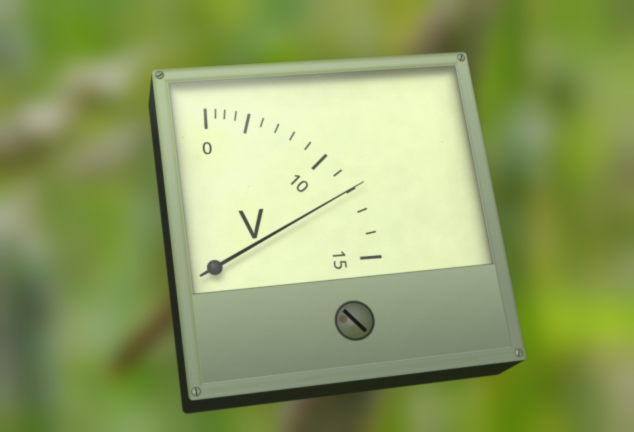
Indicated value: 12 V
